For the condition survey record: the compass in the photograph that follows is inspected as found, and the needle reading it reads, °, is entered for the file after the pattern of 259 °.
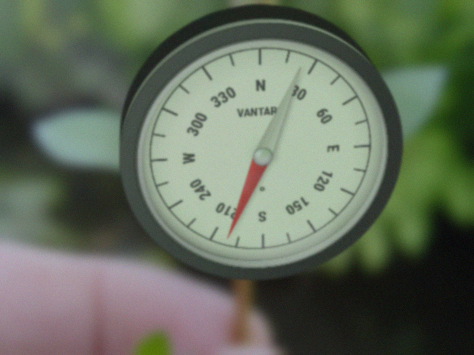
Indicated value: 202.5 °
